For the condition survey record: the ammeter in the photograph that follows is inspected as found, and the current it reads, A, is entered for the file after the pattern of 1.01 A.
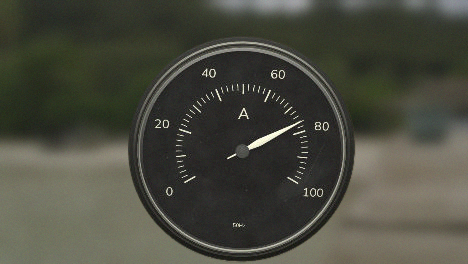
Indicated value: 76 A
